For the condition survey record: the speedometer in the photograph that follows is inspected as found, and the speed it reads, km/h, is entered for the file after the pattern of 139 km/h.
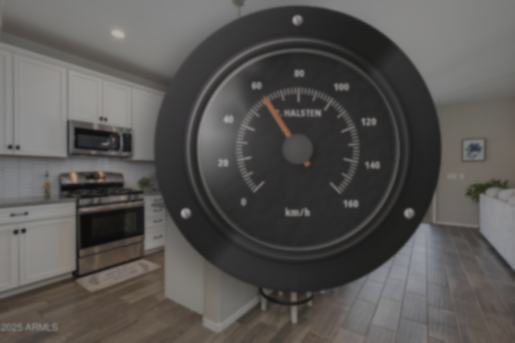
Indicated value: 60 km/h
